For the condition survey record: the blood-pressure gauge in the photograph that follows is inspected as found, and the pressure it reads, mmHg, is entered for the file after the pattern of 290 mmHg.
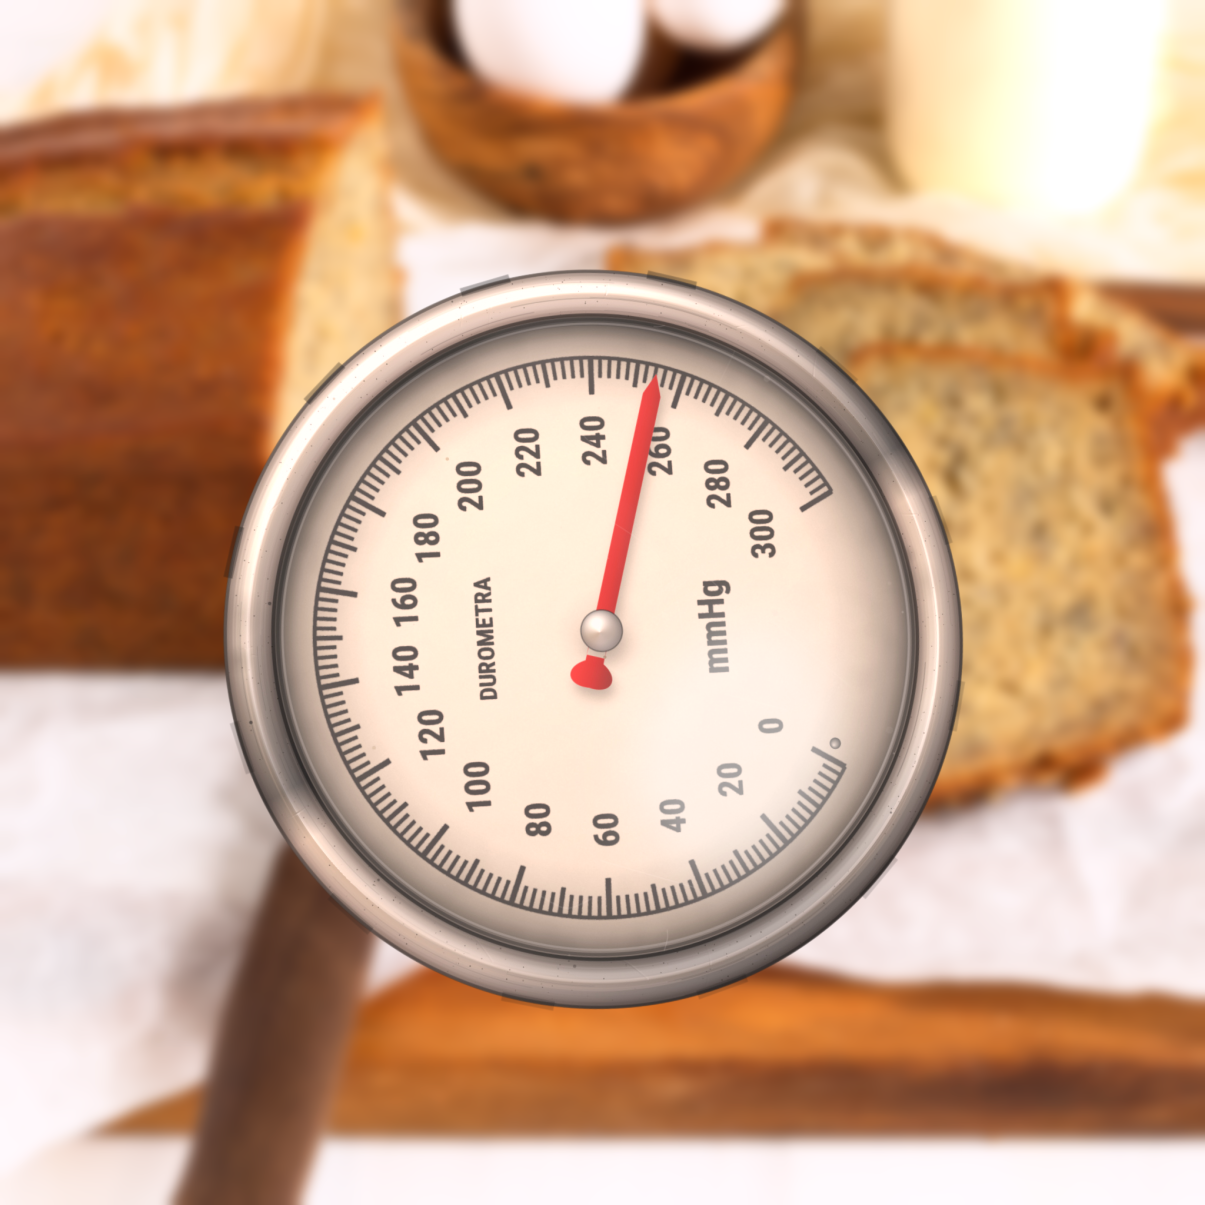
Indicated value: 254 mmHg
